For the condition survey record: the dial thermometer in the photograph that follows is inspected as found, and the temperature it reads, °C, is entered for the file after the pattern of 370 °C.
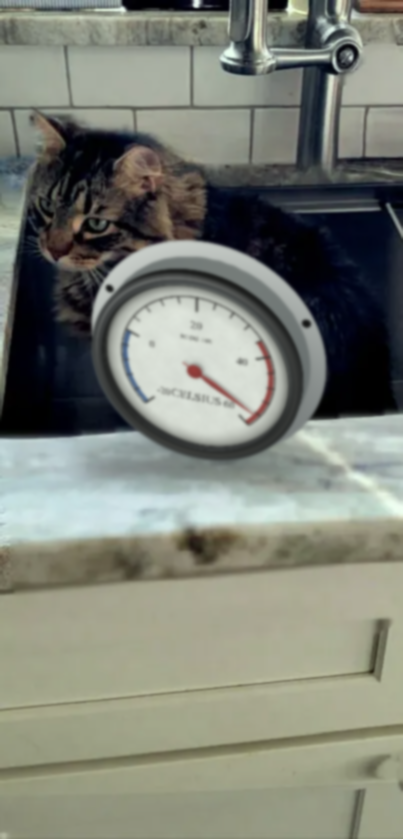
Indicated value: 56 °C
